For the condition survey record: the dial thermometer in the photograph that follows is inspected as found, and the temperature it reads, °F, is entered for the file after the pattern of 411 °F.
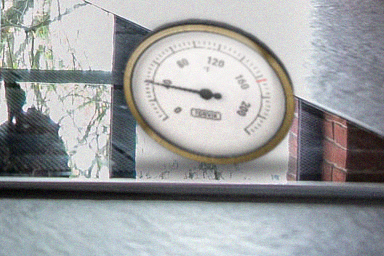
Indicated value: 40 °F
